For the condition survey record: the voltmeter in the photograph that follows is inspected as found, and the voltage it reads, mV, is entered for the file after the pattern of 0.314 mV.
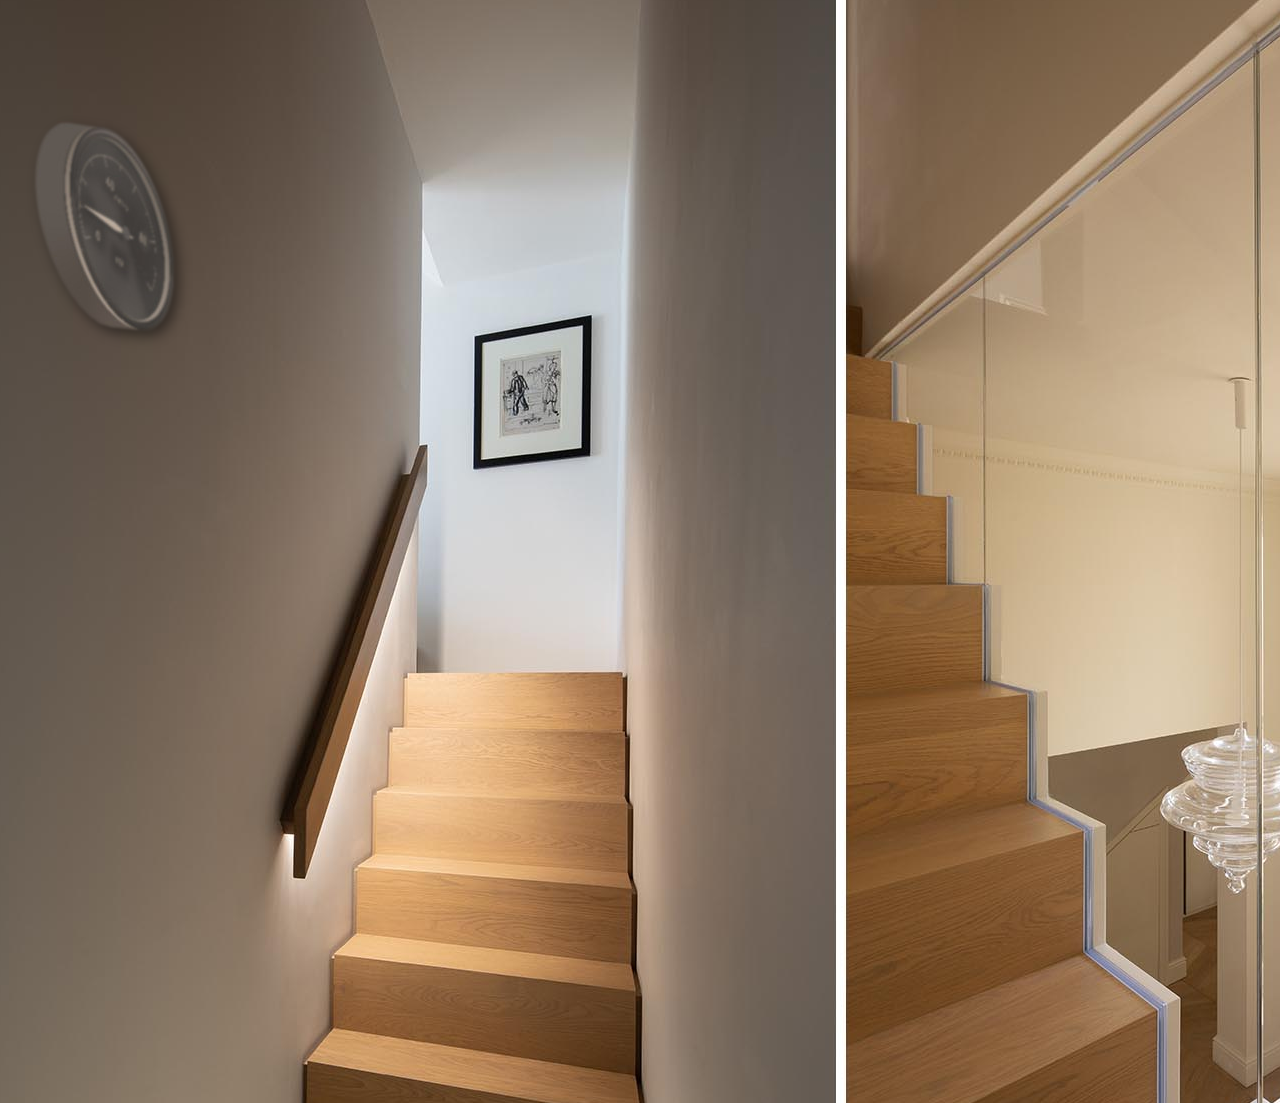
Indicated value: 10 mV
